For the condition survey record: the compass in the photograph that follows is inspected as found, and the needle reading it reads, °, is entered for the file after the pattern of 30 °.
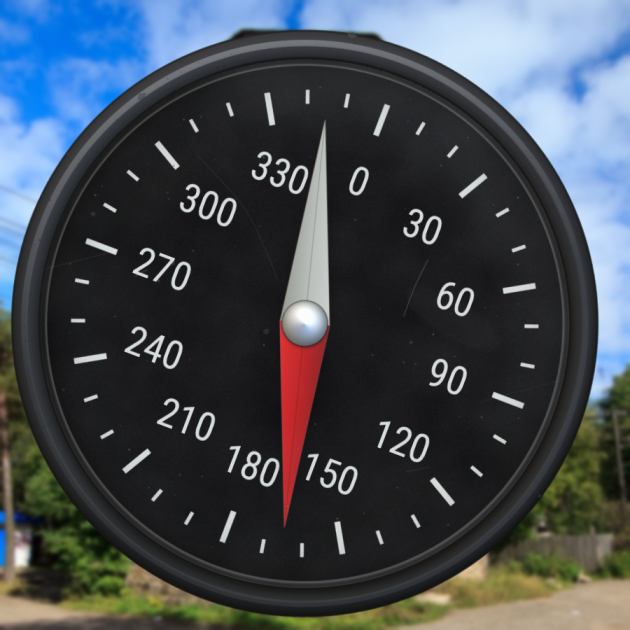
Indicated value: 165 °
